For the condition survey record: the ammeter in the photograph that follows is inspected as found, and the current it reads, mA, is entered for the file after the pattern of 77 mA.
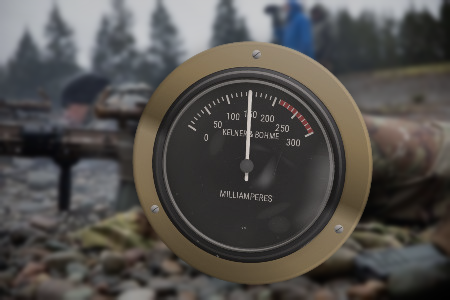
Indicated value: 150 mA
